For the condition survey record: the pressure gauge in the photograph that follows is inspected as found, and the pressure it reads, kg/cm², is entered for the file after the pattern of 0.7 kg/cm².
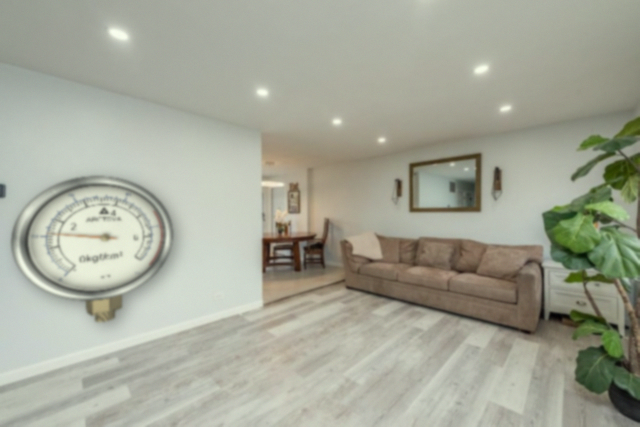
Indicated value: 1.5 kg/cm²
